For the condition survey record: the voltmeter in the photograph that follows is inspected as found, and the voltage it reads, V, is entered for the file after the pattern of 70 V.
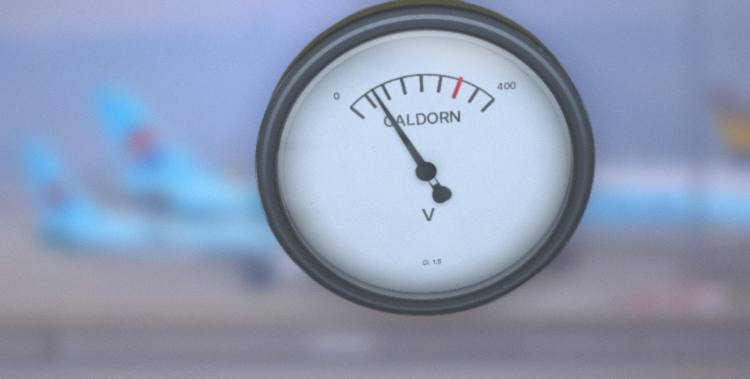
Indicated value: 75 V
